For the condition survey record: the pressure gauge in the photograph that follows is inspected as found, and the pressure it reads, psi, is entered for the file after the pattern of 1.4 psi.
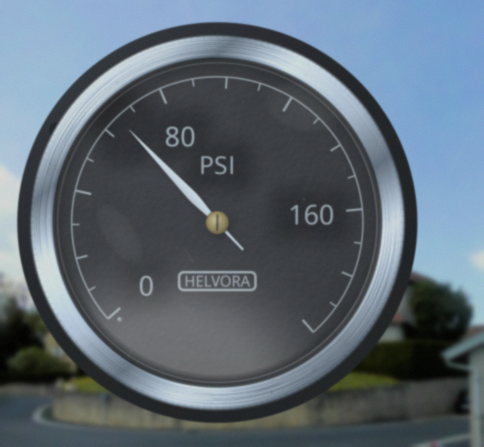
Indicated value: 65 psi
